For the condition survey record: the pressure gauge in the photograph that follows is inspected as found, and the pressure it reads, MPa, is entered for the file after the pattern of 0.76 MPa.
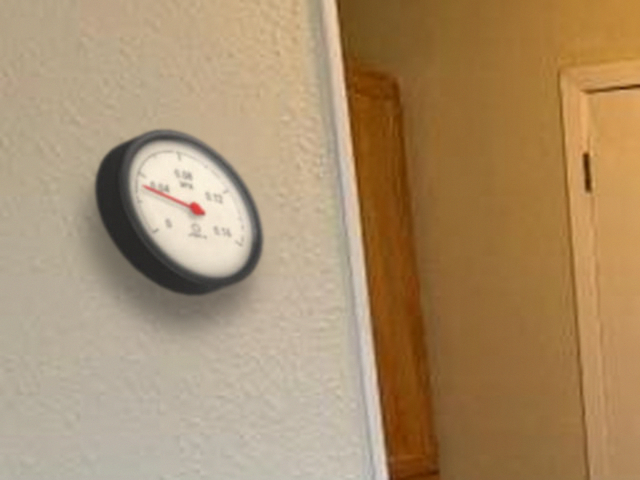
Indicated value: 0.03 MPa
